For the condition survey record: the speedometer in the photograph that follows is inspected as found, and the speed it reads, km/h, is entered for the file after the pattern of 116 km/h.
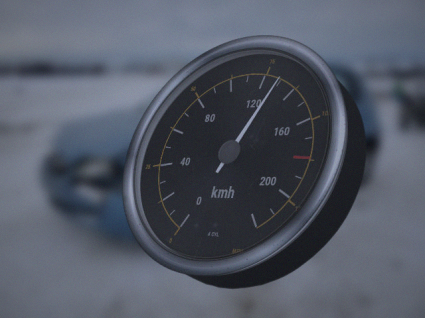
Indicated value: 130 km/h
